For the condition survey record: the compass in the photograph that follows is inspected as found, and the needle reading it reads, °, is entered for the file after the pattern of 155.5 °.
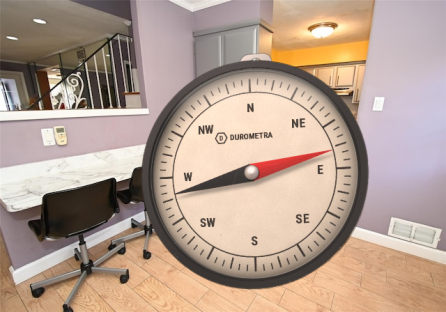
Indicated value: 77.5 °
